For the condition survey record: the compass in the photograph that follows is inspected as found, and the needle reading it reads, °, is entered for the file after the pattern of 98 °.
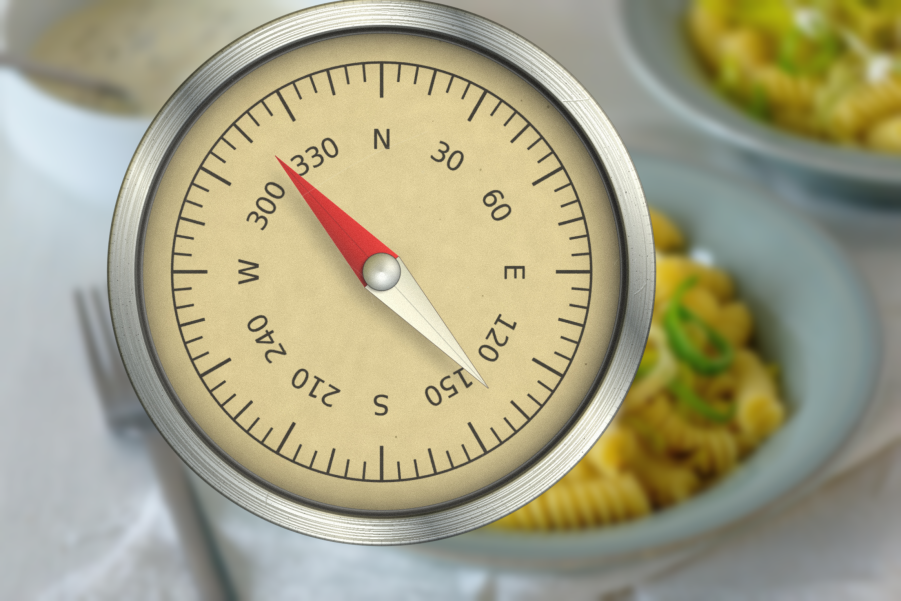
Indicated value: 317.5 °
